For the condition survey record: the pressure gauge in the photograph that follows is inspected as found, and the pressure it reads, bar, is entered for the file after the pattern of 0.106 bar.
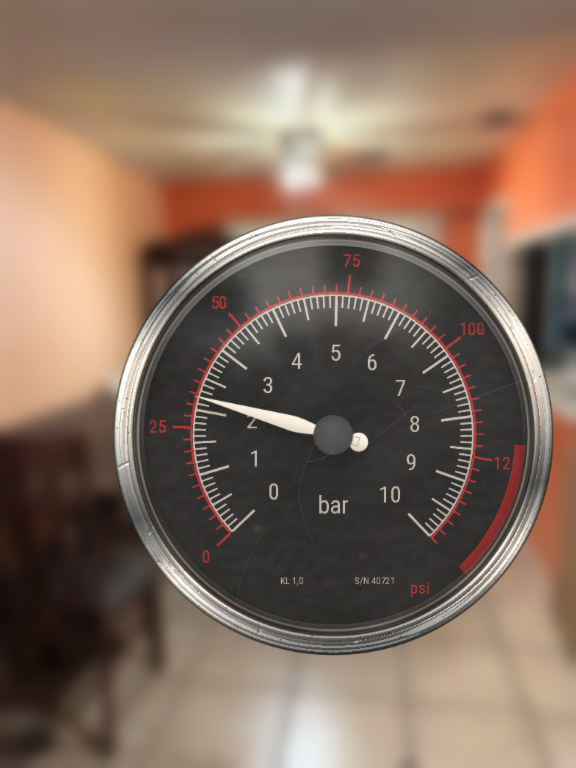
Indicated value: 2.2 bar
